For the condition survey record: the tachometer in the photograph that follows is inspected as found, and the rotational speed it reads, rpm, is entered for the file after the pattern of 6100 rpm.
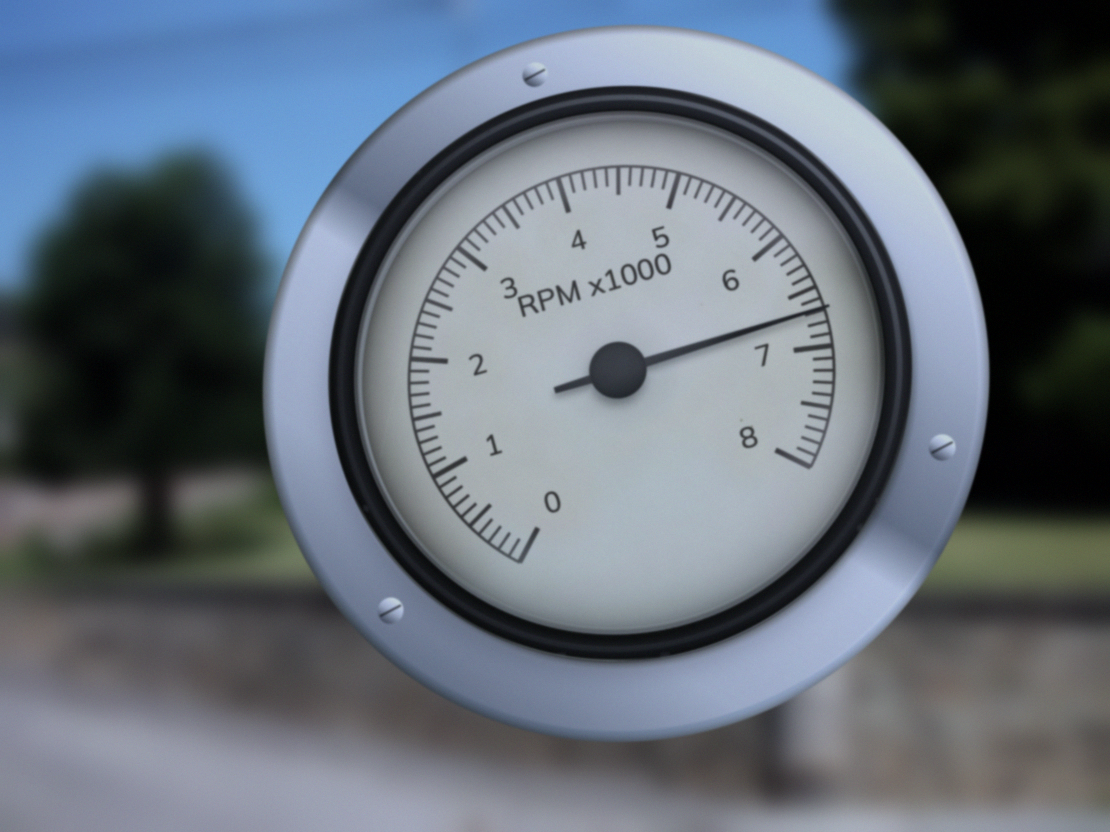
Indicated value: 6700 rpm
